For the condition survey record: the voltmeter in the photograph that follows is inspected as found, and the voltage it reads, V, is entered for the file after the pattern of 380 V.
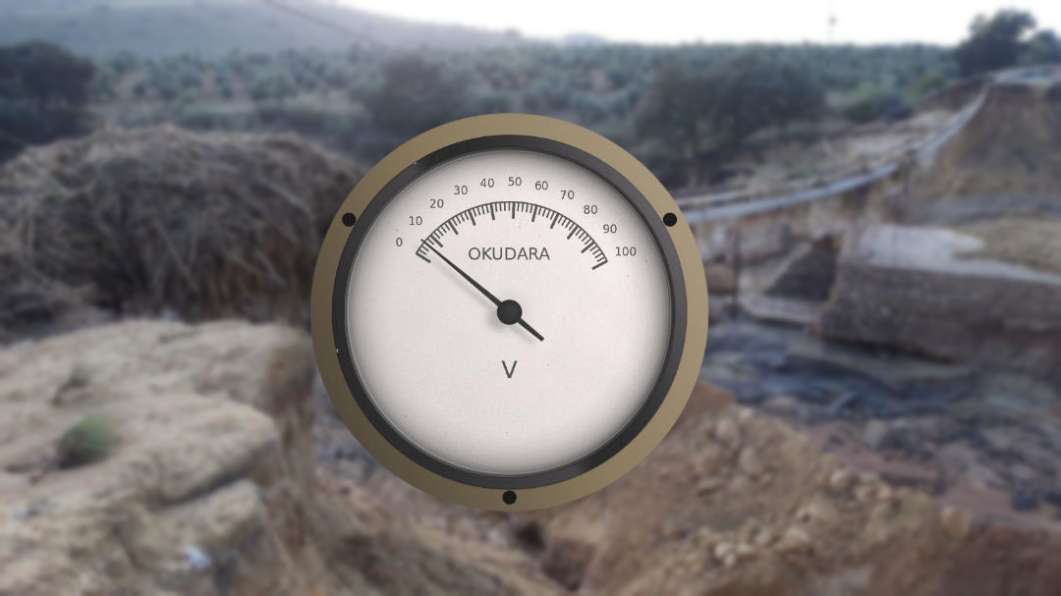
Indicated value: 6 V
